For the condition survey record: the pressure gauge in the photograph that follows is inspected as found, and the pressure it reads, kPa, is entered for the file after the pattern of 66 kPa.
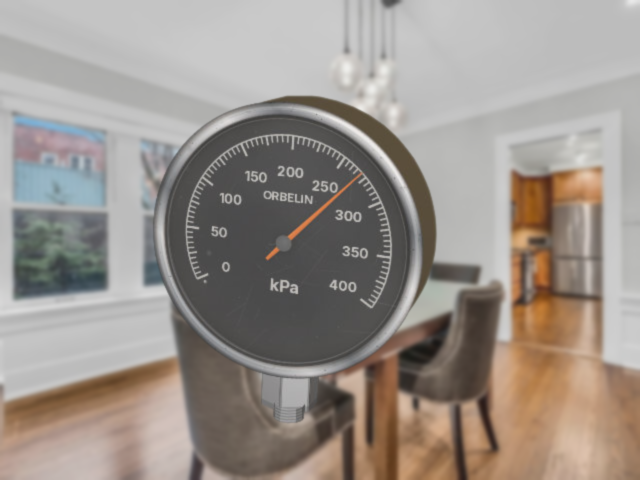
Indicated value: 270 kPa
